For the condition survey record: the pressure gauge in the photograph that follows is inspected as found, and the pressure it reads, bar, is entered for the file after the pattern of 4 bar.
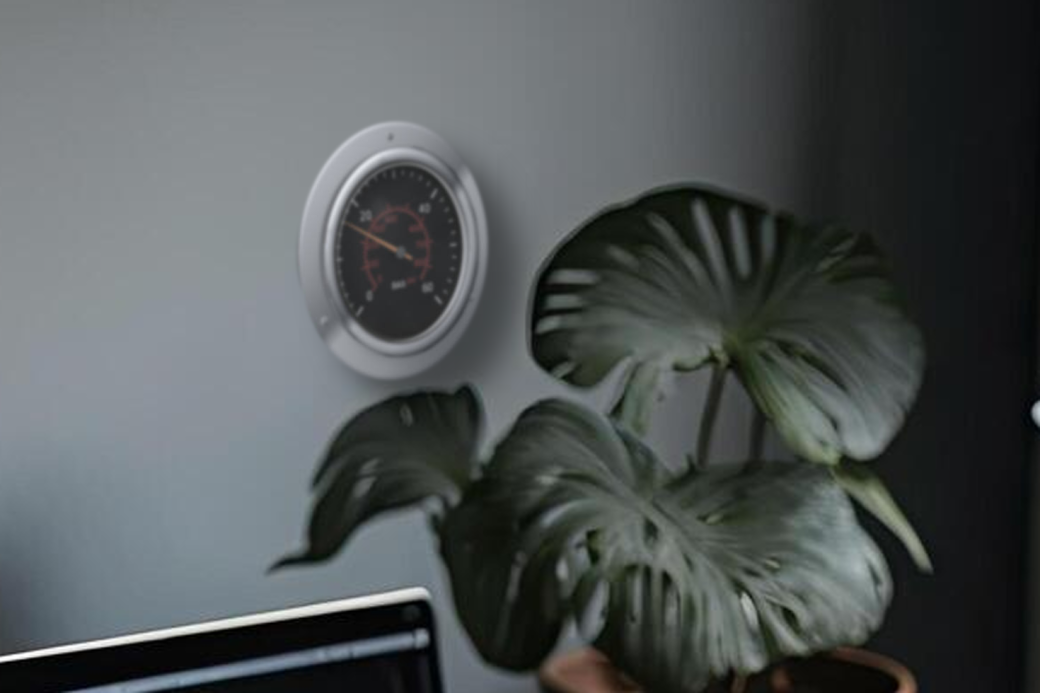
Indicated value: 16 bar
